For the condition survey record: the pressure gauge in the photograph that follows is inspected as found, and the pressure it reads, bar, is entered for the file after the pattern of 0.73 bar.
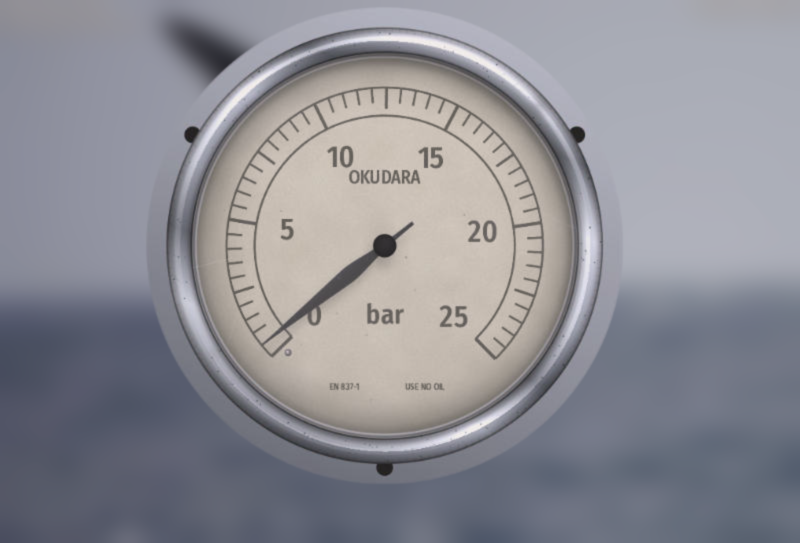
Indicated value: 0.5 bar
